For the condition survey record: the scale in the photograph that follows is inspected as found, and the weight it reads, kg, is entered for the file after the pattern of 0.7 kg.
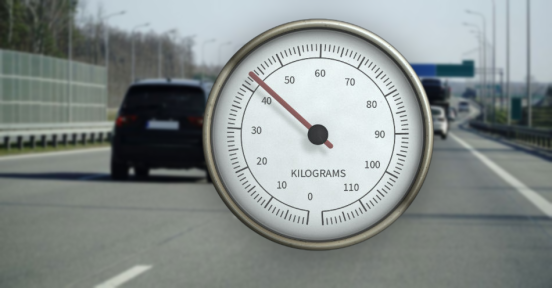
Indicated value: 43 kg
